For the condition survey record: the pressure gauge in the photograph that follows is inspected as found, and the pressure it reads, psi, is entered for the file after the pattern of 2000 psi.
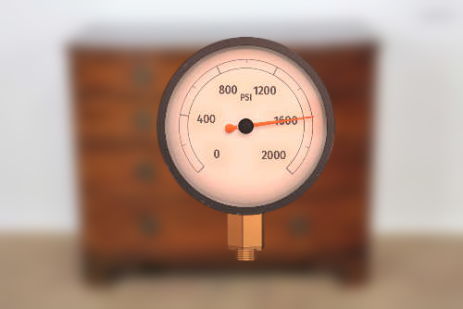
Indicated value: 1600 psi
